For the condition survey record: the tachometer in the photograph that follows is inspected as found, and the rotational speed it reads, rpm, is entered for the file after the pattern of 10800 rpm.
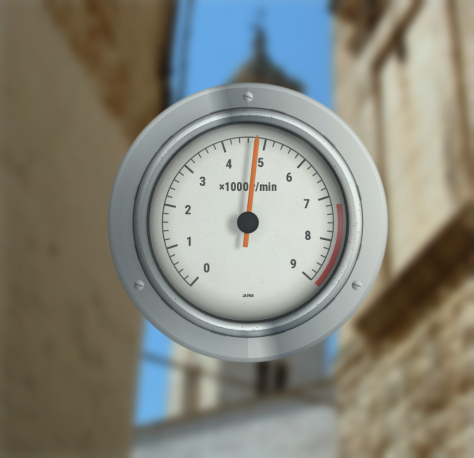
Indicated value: 4800 rpm
